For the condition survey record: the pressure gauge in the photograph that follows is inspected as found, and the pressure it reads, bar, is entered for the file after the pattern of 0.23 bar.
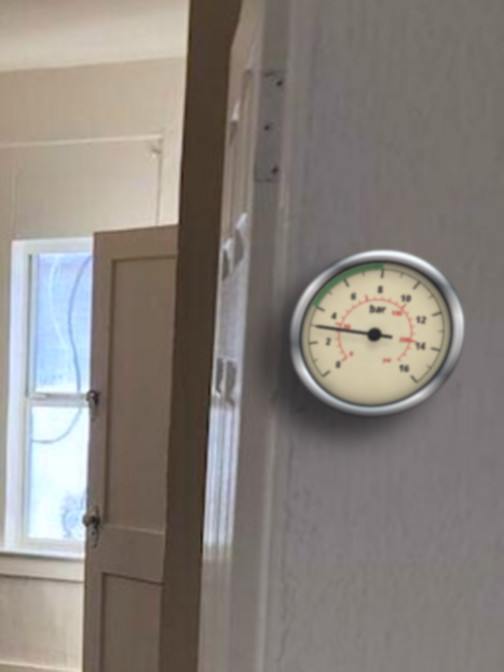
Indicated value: 3 bar
